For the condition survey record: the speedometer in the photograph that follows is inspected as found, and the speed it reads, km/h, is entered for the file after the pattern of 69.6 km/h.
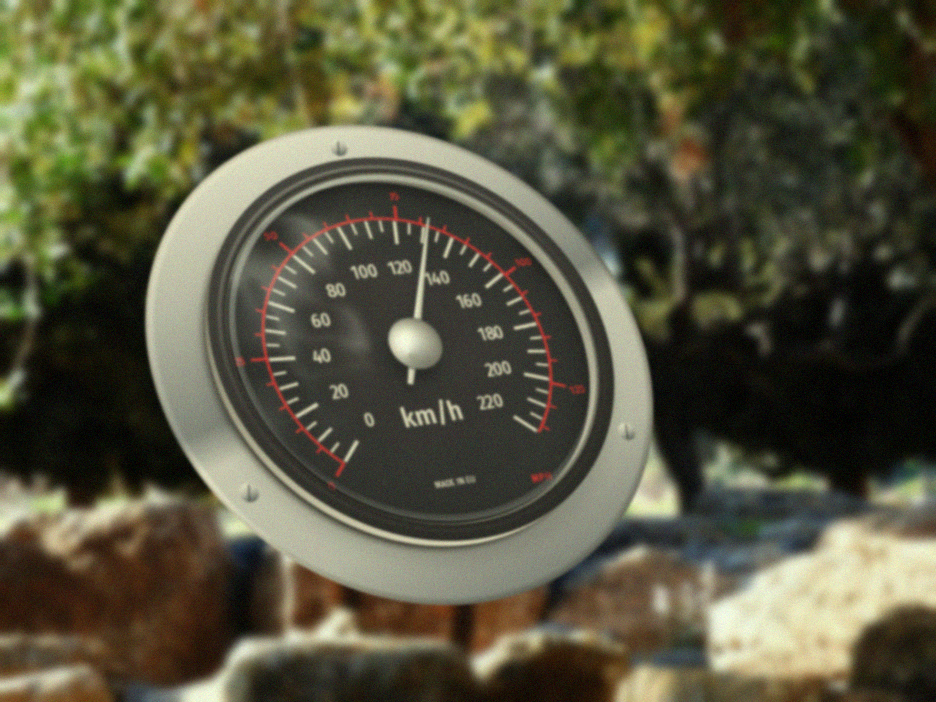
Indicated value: 130 km/h
